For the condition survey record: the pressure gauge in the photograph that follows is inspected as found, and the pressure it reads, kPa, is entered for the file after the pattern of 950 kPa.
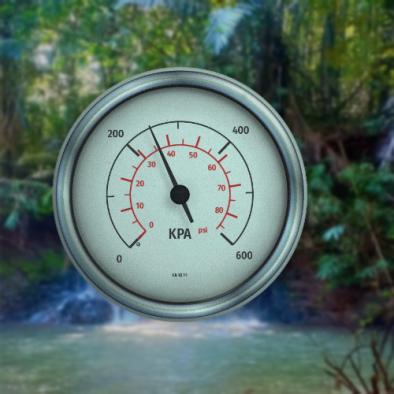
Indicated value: 250 kPa
